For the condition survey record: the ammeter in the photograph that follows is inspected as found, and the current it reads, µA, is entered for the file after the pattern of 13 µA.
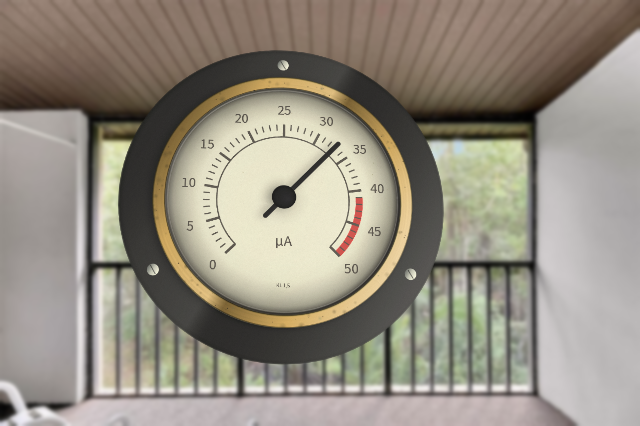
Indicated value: 33 µA
